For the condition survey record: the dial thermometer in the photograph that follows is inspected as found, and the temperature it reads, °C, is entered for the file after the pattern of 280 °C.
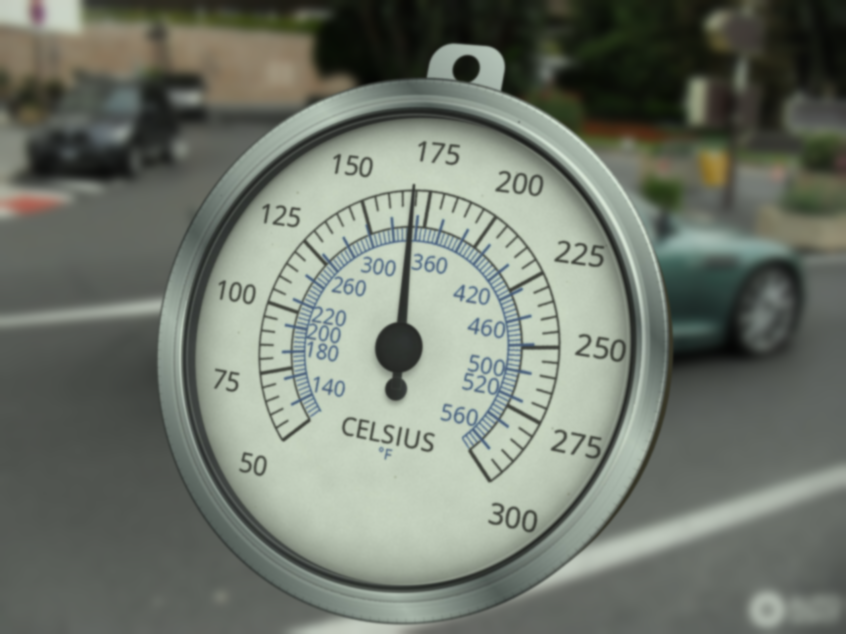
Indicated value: 170 °C
